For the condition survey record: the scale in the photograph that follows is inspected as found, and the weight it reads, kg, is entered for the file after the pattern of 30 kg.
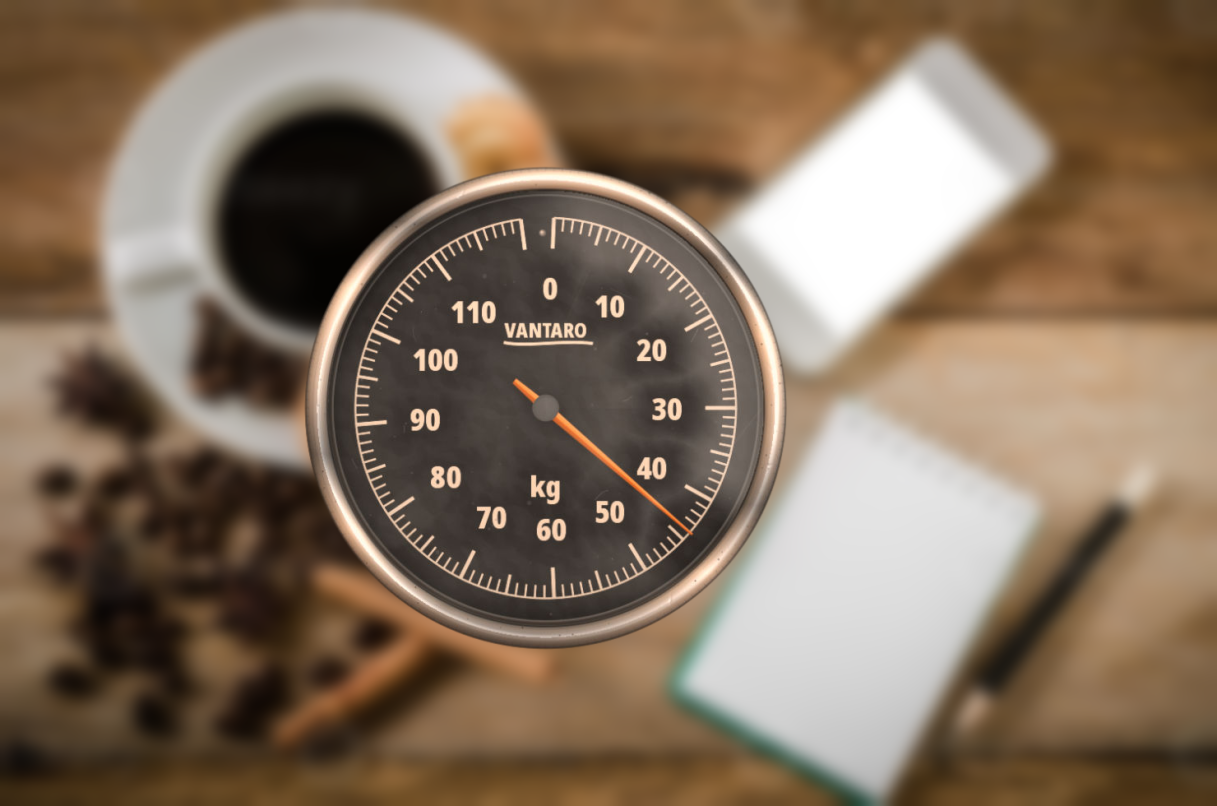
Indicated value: 44 kg
